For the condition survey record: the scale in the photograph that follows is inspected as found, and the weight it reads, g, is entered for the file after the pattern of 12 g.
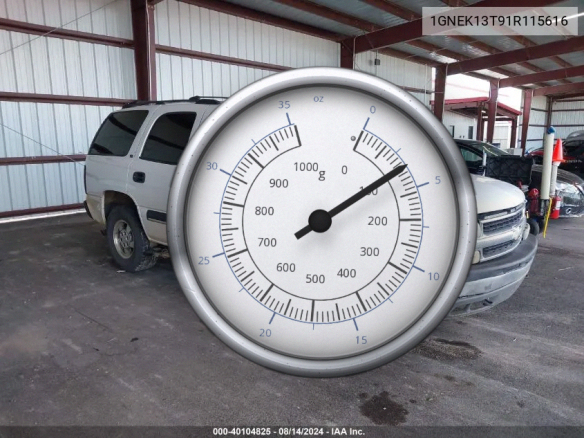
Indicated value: 100 g
